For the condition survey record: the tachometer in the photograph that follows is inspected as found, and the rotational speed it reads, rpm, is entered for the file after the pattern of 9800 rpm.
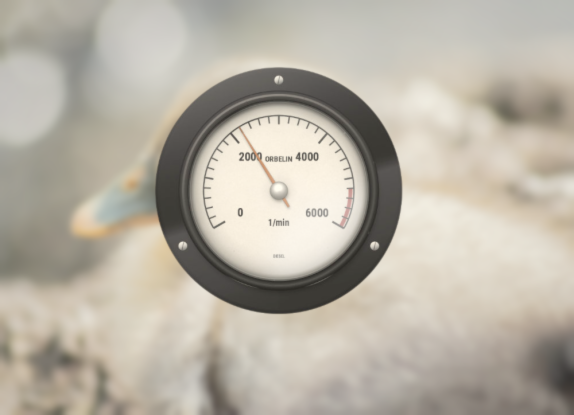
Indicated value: 2200 rpm
